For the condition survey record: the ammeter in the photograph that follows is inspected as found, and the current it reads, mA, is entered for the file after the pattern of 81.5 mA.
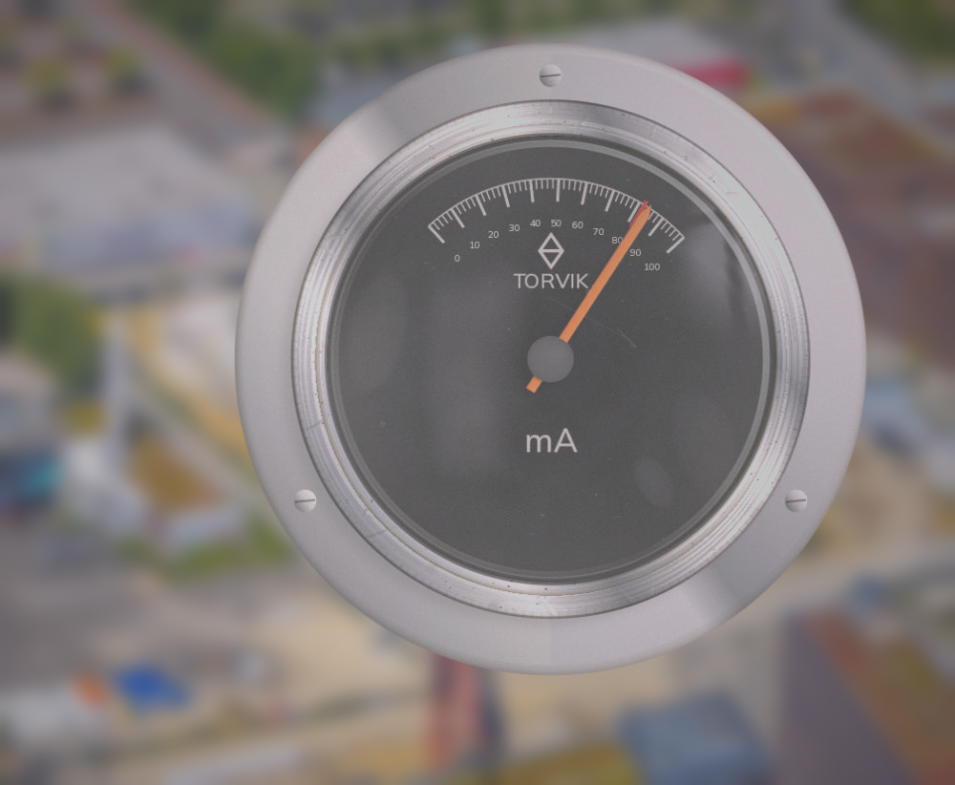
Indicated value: 84 mA
